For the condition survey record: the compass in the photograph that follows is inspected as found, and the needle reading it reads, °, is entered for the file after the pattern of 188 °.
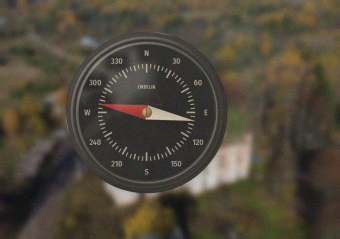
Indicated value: 280 °
